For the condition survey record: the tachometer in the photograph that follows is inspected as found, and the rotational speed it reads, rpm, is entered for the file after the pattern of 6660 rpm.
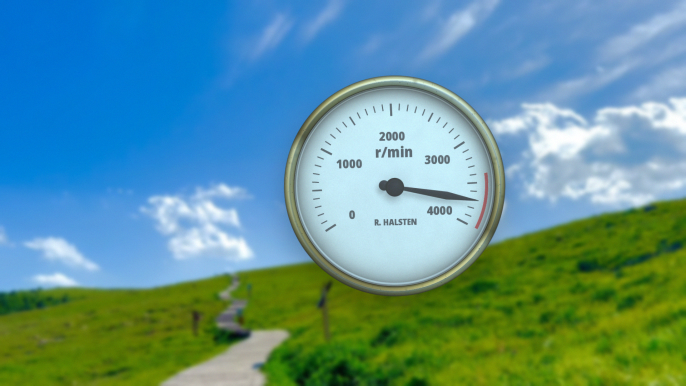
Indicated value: 3700 rpm
